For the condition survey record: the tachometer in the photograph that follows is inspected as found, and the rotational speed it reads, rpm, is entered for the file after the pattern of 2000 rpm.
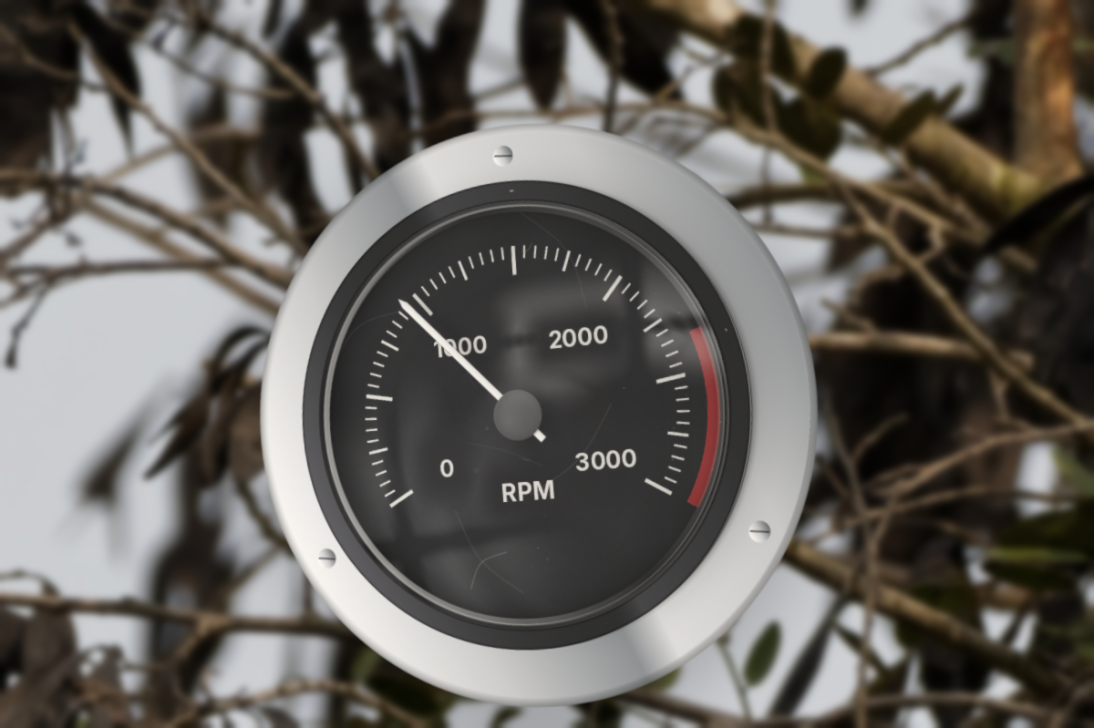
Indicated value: 950 rpm
